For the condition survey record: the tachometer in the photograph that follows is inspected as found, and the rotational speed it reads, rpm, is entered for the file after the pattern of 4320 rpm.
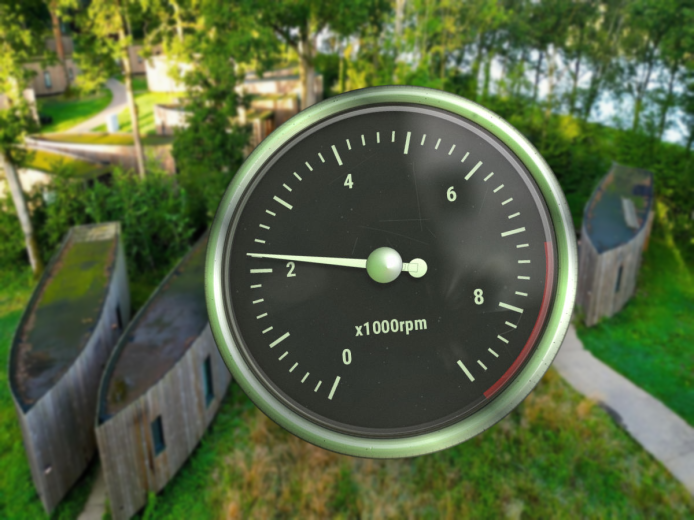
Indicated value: 2200 rpm
